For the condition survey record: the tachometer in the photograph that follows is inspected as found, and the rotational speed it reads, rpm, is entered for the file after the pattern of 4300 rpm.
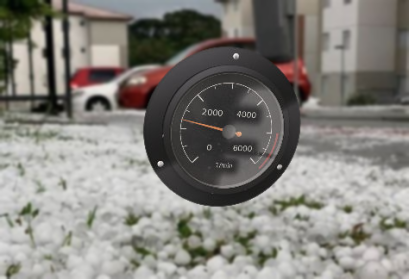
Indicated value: 1250 rpm
